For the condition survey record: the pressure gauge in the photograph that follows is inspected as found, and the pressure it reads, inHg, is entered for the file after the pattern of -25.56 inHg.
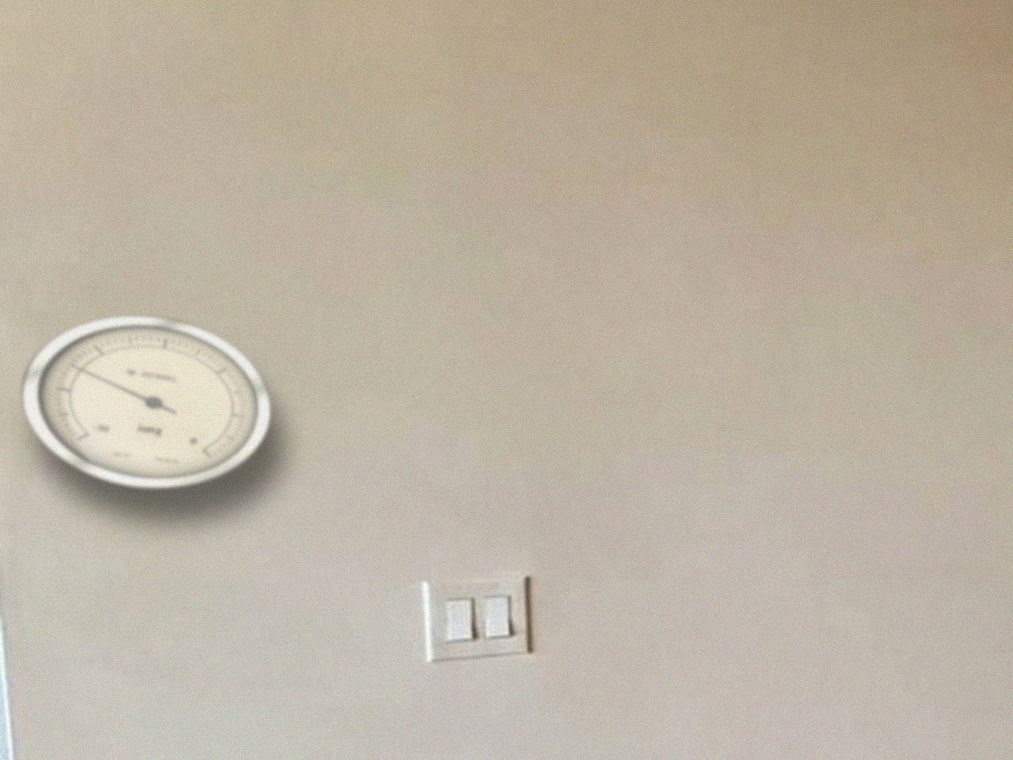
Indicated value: -22.5 inHg
